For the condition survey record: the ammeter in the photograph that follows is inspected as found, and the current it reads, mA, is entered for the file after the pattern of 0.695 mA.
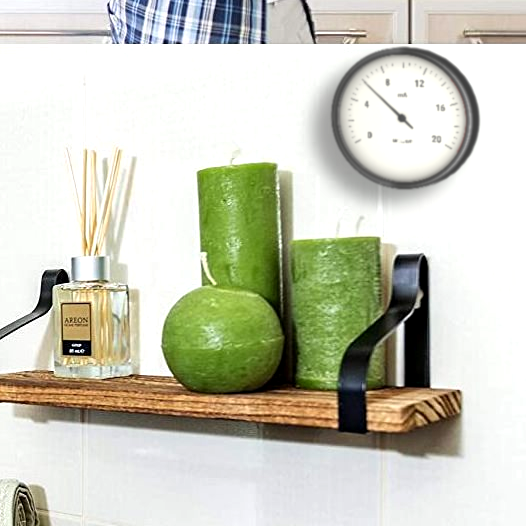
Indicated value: 6 mA
